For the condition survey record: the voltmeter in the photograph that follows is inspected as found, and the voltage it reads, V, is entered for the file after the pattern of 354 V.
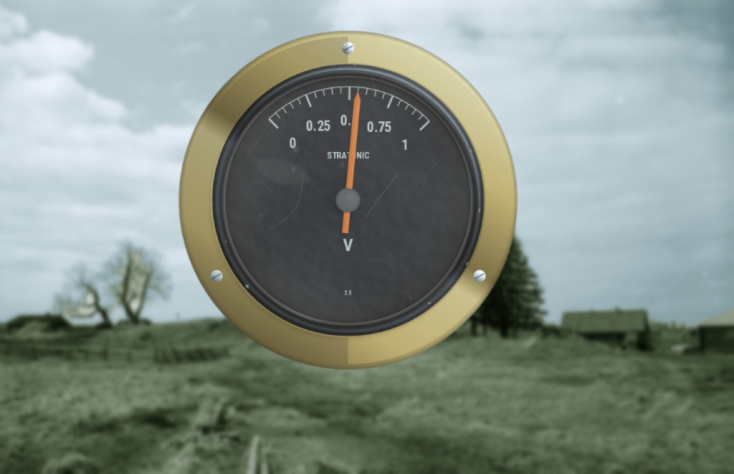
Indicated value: 0.55 V
